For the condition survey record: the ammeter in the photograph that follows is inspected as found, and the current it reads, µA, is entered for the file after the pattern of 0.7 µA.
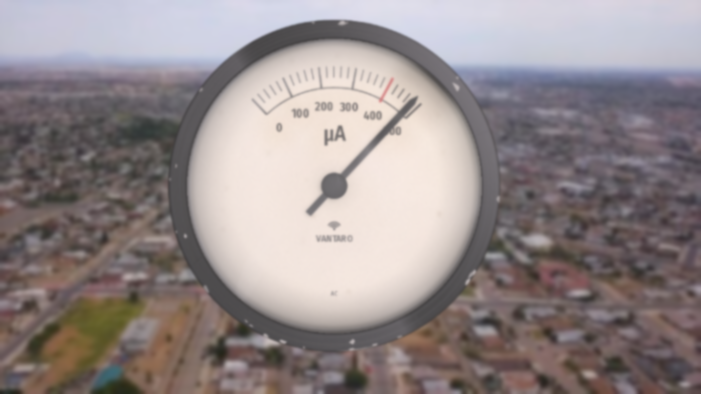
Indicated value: 480 µA
